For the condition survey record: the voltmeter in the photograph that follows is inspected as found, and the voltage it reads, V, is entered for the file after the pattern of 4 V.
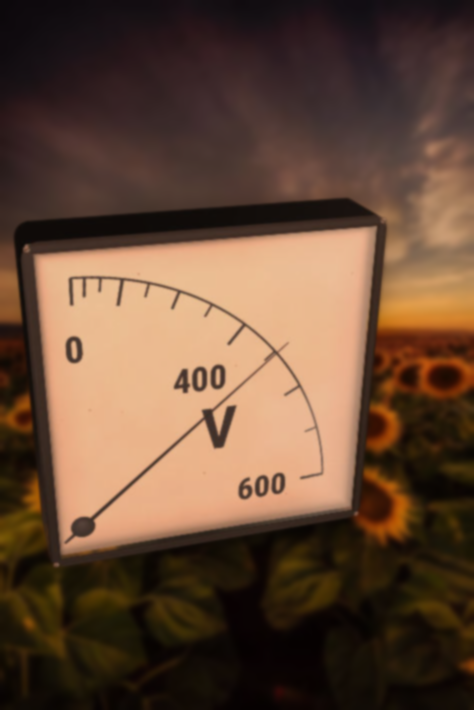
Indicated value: 450 V
